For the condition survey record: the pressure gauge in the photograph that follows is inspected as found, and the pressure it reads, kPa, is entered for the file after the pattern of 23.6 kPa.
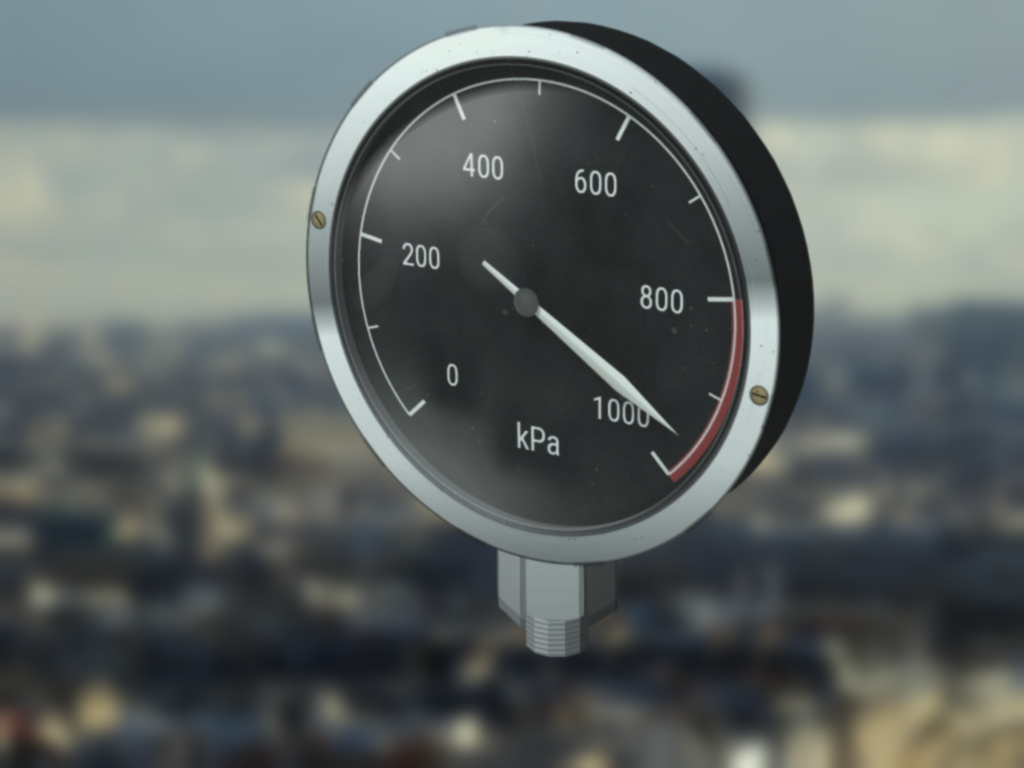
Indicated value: 950 kPa
